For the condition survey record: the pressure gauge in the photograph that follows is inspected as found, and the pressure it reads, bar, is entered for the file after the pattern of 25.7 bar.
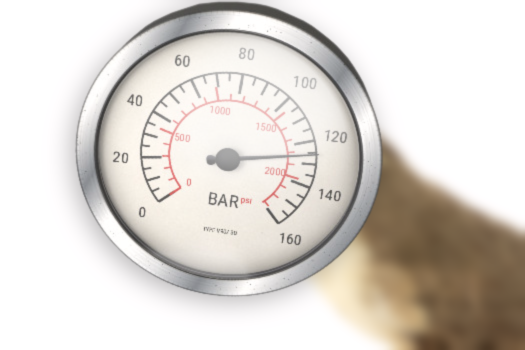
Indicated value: 125 bar
